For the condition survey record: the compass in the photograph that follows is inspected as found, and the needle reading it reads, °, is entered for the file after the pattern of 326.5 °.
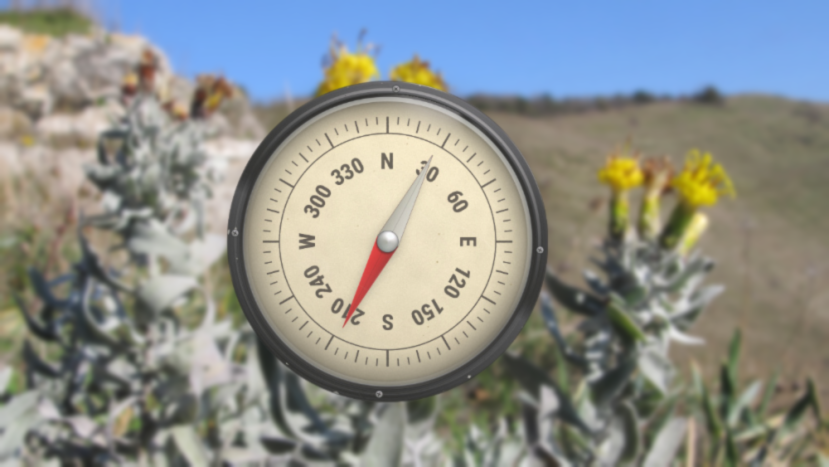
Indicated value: 207.5 °
